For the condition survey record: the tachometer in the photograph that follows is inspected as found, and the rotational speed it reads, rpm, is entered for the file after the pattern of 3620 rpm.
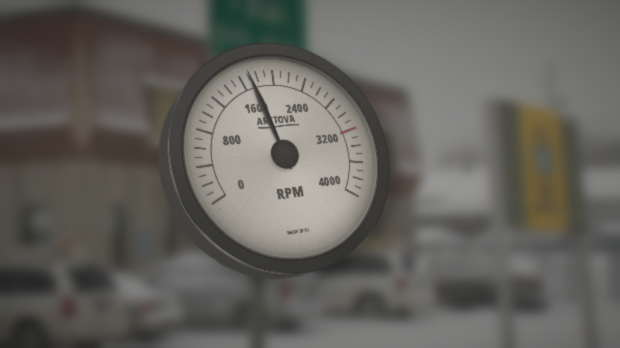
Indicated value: 1700 rpm
